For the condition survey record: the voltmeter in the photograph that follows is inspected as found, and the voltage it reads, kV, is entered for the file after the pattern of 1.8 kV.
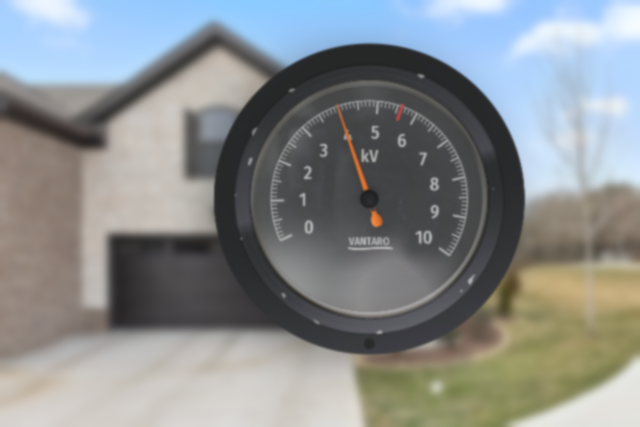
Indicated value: 4 kV
